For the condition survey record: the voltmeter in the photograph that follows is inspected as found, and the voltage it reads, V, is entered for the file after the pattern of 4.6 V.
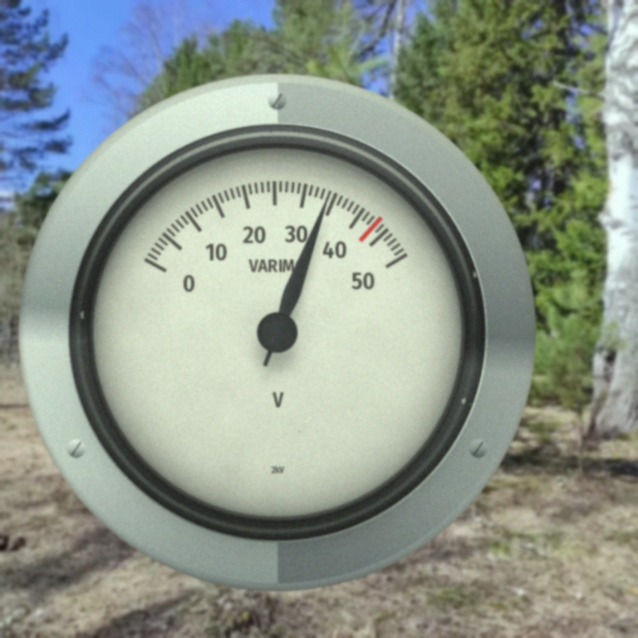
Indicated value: 34 V
